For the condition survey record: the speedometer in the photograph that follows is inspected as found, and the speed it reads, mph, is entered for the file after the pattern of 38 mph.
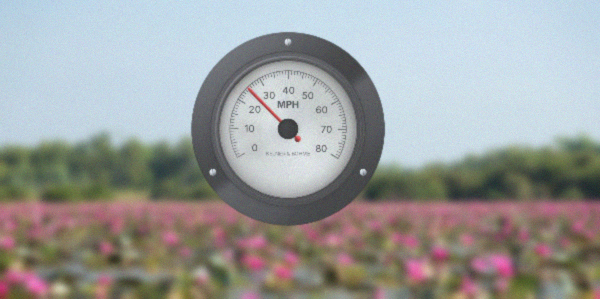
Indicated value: 25 mph
